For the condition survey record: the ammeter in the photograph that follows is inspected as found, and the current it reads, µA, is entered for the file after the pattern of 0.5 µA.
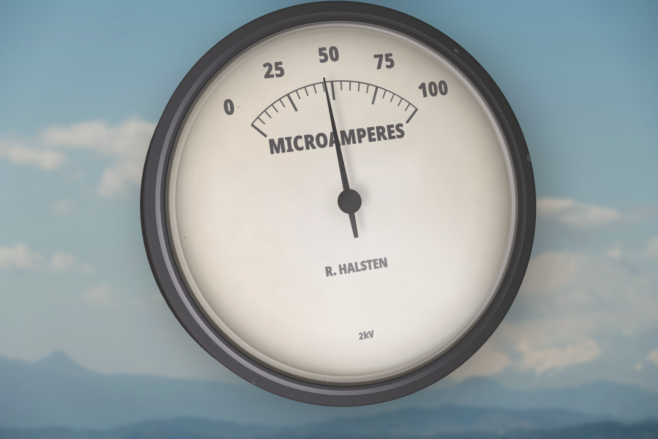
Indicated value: 45 µA
